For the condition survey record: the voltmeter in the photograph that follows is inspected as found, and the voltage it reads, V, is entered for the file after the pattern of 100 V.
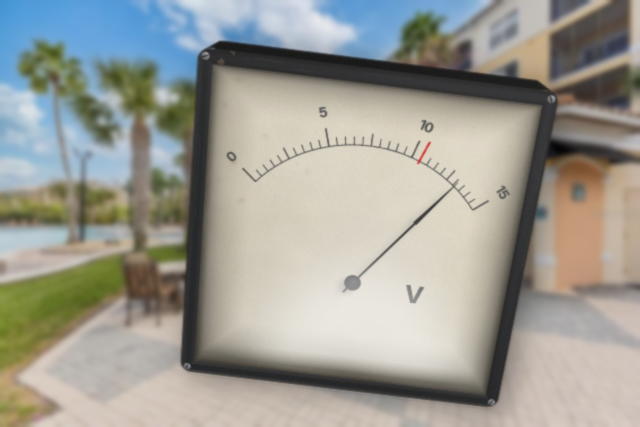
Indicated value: 13 V
